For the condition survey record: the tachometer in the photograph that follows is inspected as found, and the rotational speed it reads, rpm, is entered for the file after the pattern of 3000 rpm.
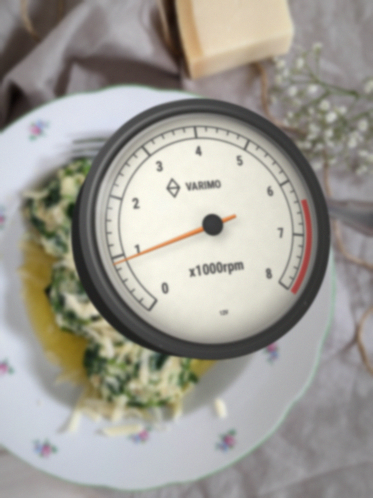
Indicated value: 900 rpm
